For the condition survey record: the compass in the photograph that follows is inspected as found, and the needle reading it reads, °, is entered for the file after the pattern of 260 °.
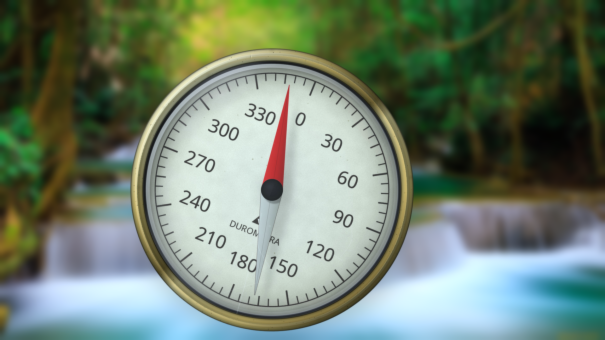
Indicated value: 347.5 °
